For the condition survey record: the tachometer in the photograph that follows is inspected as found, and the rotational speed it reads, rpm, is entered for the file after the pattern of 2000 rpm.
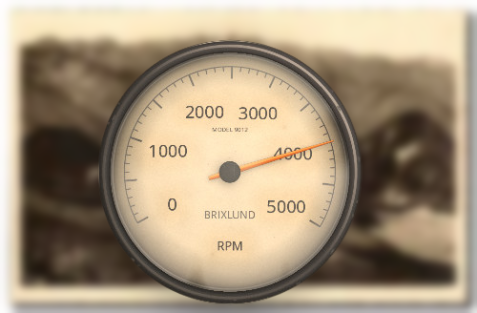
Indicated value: 4000 rpm
